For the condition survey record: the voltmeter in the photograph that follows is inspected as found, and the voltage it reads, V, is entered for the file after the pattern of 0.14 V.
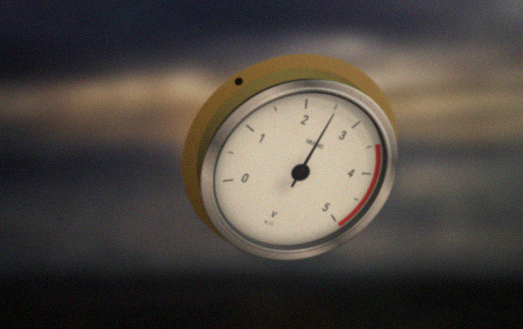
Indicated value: 2.5 V
